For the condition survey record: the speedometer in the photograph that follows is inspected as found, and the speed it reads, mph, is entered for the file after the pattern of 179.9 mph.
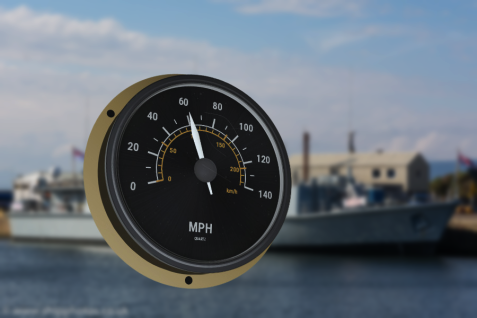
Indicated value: 60 mph
